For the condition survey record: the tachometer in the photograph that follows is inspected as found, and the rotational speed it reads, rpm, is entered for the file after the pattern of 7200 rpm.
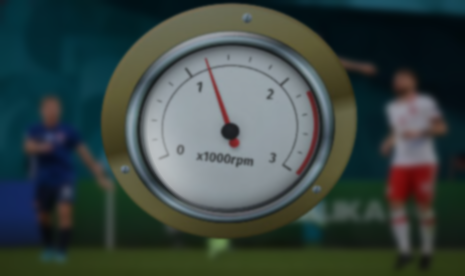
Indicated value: 1200 rpm
